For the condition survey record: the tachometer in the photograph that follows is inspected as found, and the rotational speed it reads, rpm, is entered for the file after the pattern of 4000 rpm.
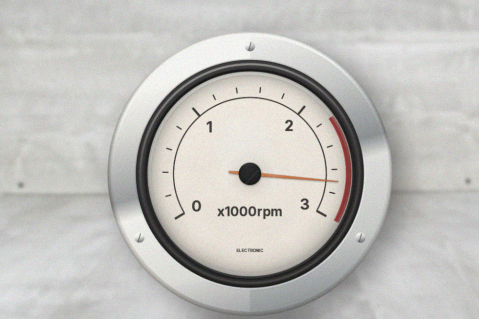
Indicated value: 2700 rpm
